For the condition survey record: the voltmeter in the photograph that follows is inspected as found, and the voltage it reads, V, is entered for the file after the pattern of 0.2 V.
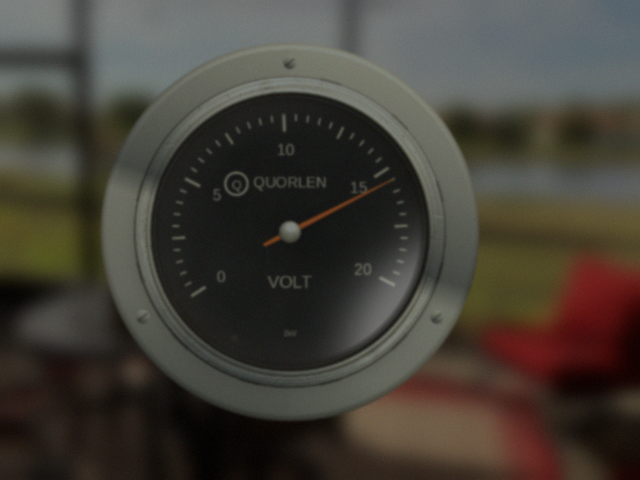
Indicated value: 15.5 V
